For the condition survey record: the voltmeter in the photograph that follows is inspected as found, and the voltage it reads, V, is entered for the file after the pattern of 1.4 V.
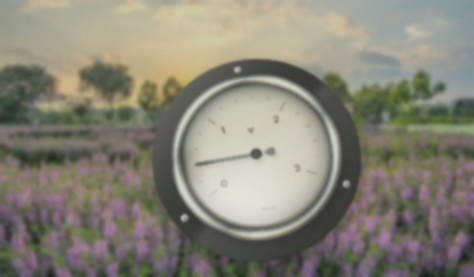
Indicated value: 0.4 V
